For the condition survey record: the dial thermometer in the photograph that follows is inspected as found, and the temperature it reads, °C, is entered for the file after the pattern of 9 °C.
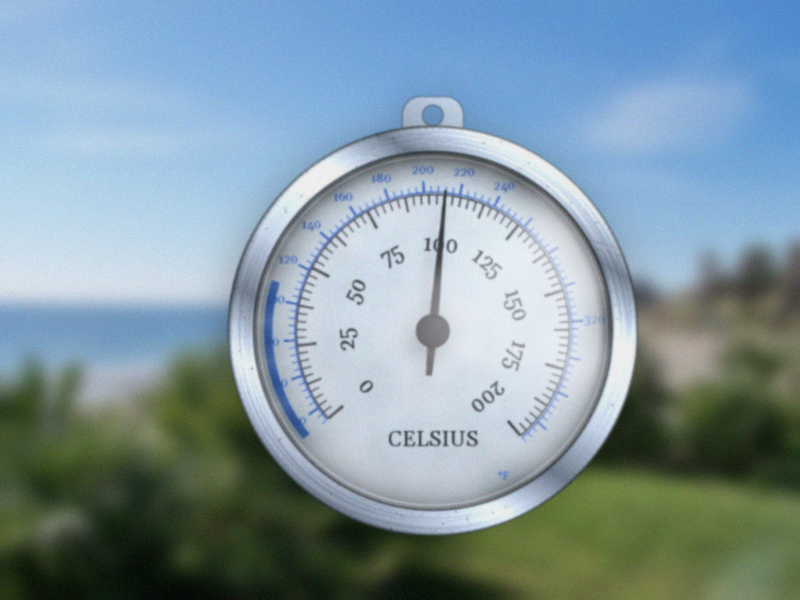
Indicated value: 100 °C
